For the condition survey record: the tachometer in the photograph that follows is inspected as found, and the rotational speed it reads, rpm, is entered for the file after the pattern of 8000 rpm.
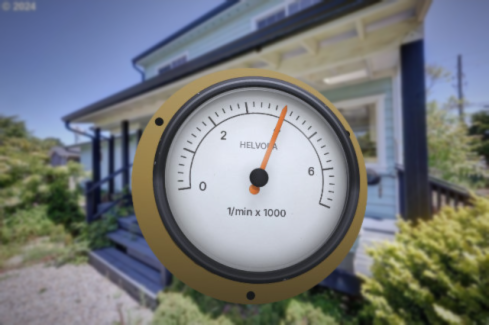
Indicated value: 4000 rpm
